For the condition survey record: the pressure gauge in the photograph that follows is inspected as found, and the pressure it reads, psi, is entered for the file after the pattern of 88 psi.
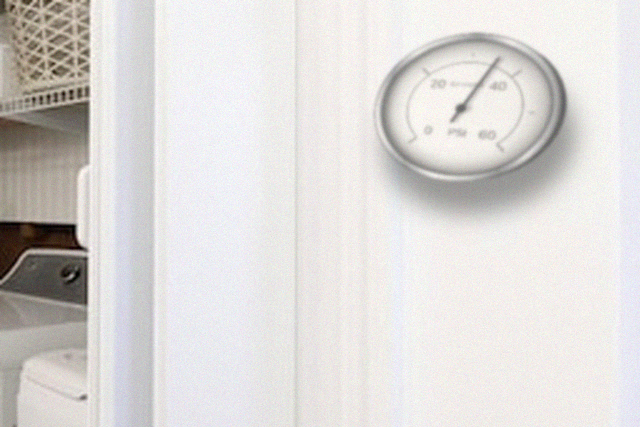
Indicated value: 35 psi
